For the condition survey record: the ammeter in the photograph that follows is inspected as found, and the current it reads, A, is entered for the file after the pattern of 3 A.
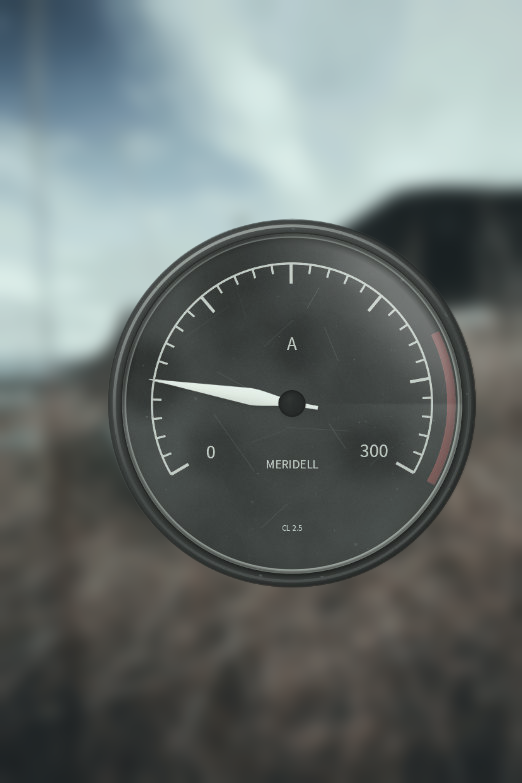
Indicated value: 50 A
